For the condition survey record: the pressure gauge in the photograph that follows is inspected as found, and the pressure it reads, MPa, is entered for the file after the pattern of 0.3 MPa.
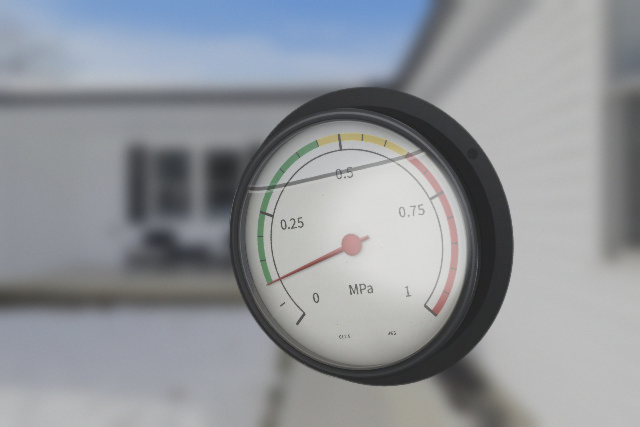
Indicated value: 0.1 MPa
